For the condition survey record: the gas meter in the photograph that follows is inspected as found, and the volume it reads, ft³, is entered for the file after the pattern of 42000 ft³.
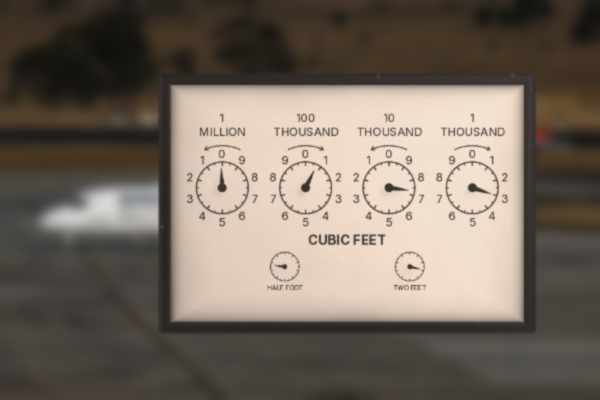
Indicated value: 7300 ft³
